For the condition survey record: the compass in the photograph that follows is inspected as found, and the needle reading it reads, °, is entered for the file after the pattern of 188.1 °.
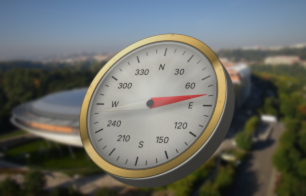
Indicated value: 80 °
